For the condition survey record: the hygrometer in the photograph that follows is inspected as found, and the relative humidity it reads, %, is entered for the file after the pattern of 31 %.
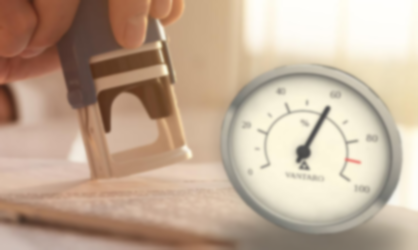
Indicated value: 60 %
